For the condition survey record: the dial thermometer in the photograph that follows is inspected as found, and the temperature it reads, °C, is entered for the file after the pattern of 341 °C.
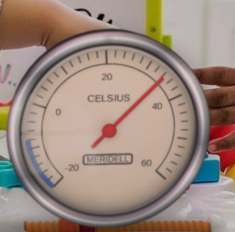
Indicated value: 34 °C
